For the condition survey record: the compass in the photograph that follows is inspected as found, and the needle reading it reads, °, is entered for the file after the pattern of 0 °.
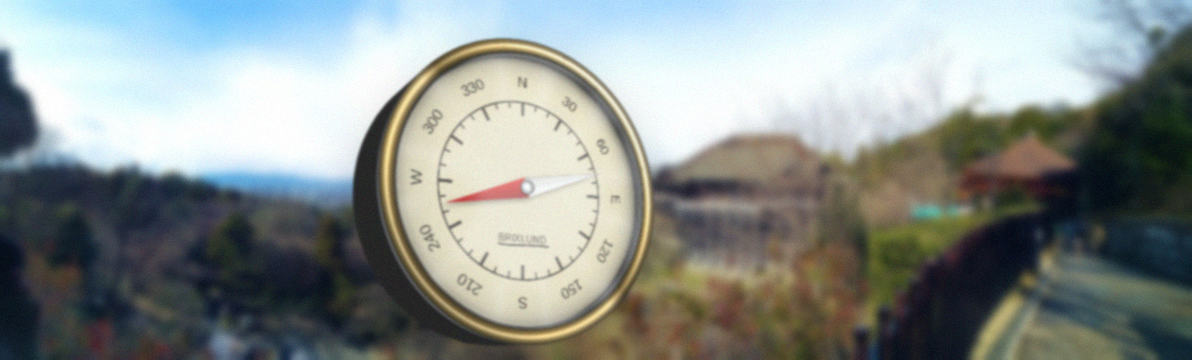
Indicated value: 255 °
